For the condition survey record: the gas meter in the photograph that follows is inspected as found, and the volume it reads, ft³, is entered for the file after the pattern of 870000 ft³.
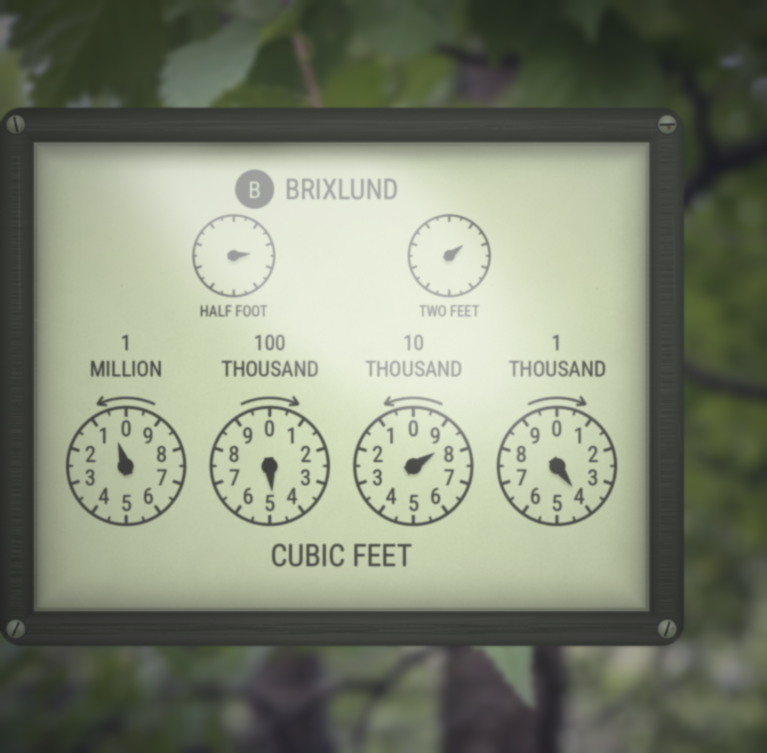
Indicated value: 48400 ft³
